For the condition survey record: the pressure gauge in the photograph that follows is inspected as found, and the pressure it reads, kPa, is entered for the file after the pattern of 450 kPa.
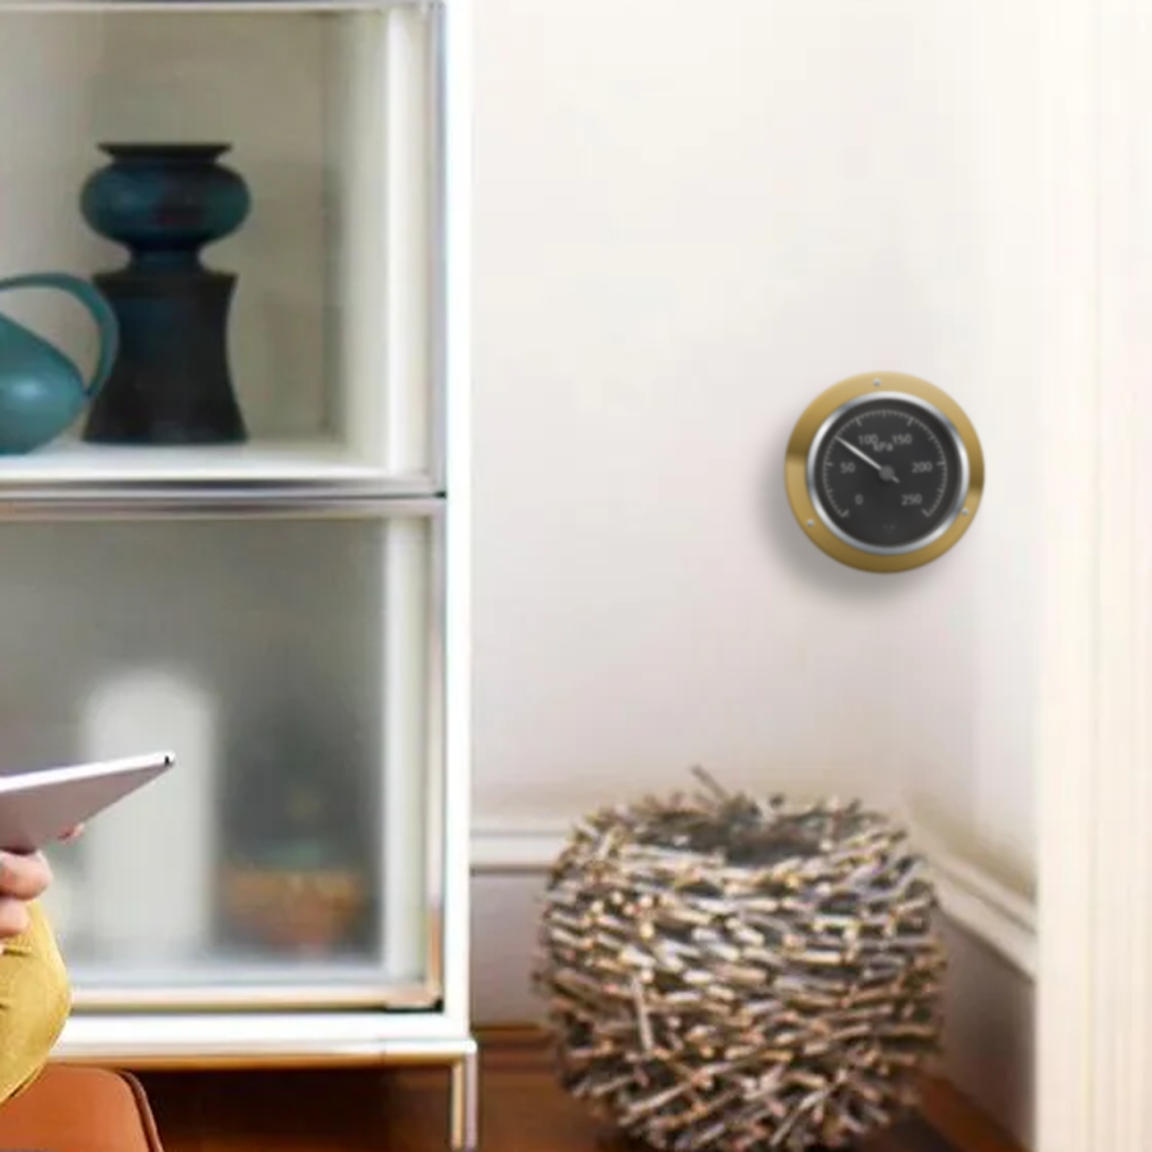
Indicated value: 75 kPa
